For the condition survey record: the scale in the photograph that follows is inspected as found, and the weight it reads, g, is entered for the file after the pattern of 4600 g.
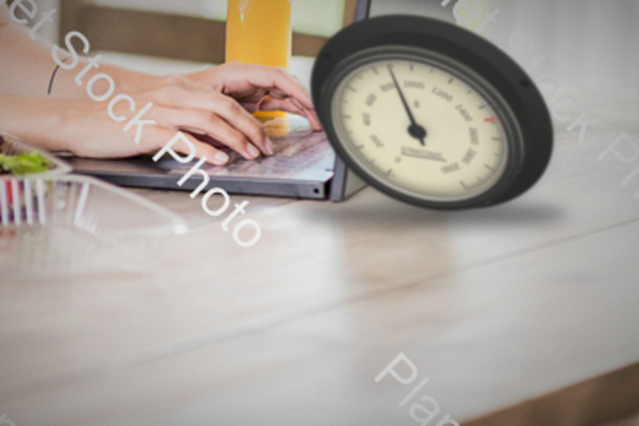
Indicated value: 900 g
